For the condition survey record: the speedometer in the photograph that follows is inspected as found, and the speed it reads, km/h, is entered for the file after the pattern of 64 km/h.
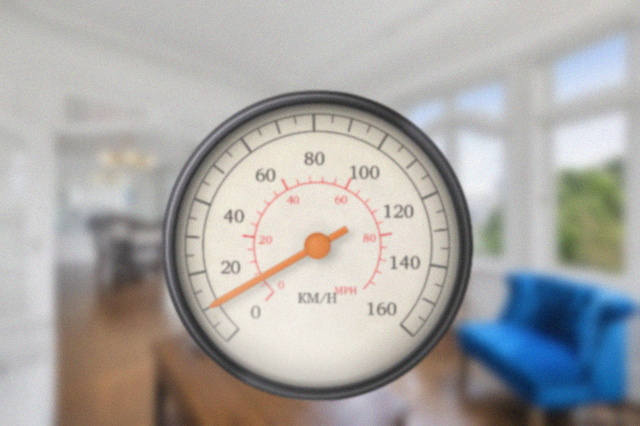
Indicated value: 10 km/h
